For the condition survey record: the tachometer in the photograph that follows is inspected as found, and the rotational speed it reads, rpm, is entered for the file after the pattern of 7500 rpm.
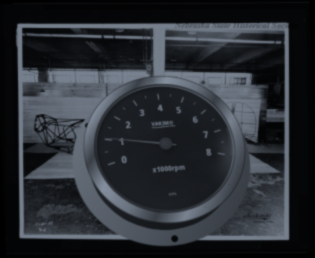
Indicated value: 1000 rpm
